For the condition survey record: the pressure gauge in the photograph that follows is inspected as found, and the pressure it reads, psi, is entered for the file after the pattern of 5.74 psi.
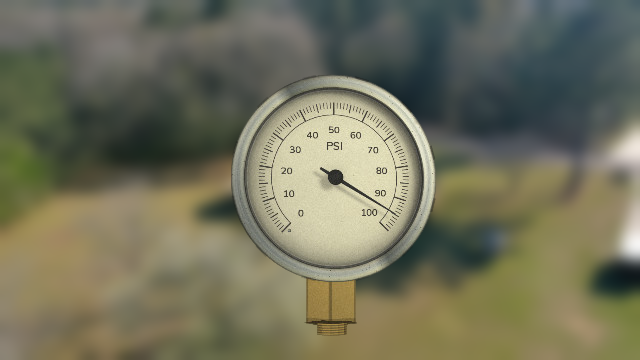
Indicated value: 95 psi
